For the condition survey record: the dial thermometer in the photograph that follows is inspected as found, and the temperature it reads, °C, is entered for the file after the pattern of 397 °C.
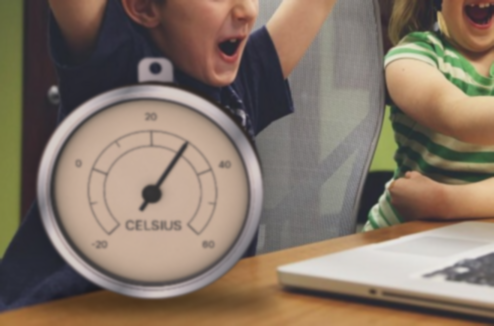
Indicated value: 30 °C
